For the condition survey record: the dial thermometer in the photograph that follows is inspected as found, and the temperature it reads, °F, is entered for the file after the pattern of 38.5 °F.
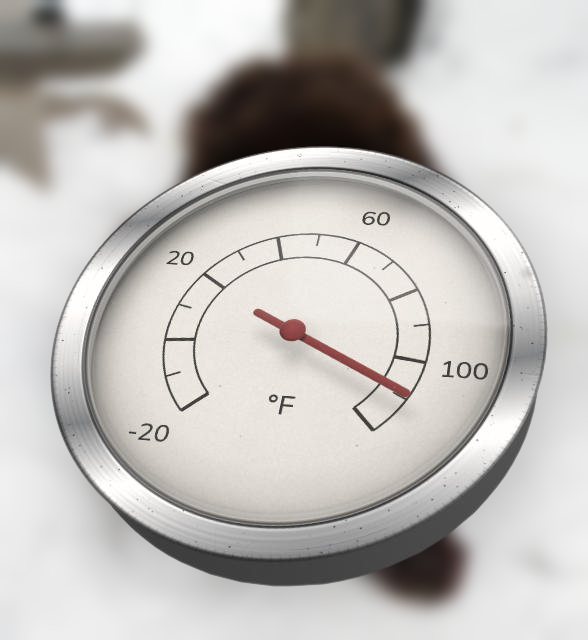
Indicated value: 110 °F
